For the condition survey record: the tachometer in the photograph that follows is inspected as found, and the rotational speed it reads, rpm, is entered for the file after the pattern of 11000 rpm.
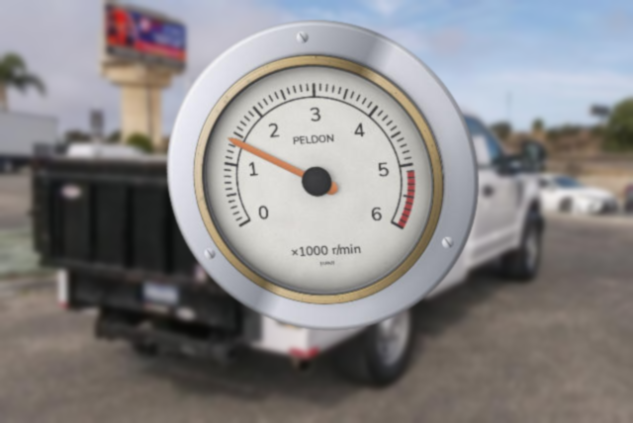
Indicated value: 1400 rpm
